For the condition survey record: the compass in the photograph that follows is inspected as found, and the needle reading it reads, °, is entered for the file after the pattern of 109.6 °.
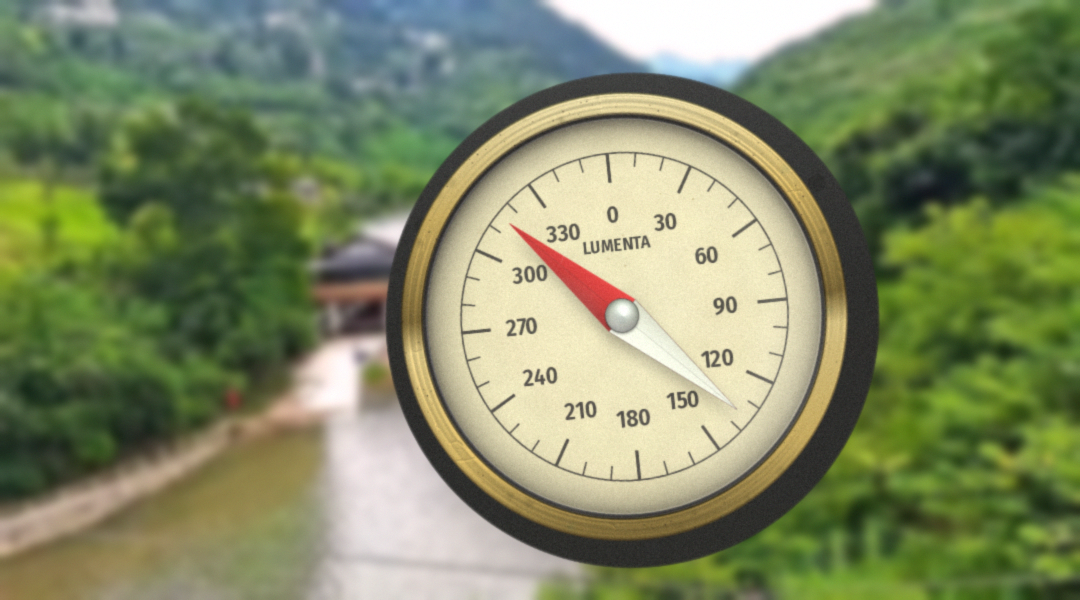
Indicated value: 315 °
